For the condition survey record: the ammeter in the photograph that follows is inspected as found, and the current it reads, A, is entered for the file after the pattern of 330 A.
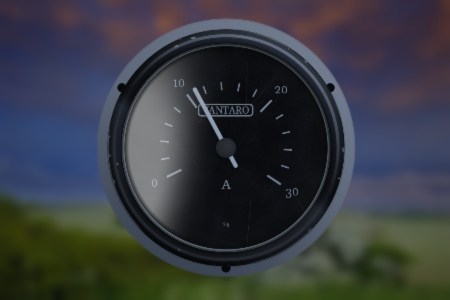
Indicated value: 11 A
